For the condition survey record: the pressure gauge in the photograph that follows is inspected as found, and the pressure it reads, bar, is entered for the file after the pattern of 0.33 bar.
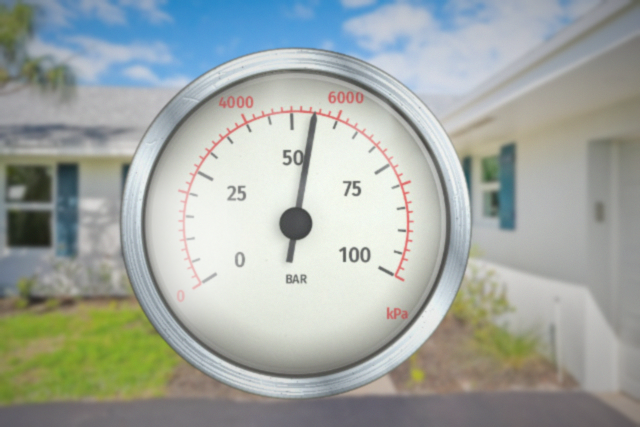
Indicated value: 55 bar
